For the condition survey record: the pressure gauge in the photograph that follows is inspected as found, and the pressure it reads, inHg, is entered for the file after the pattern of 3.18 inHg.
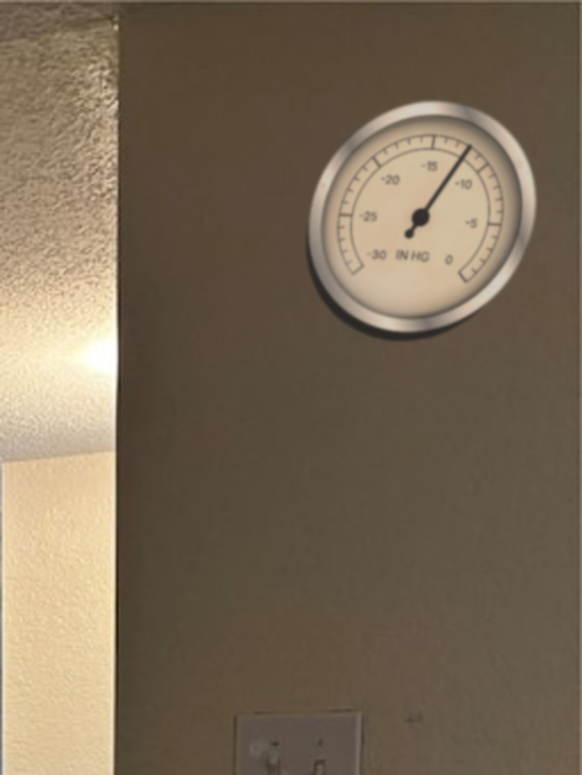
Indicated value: -12 inHg
